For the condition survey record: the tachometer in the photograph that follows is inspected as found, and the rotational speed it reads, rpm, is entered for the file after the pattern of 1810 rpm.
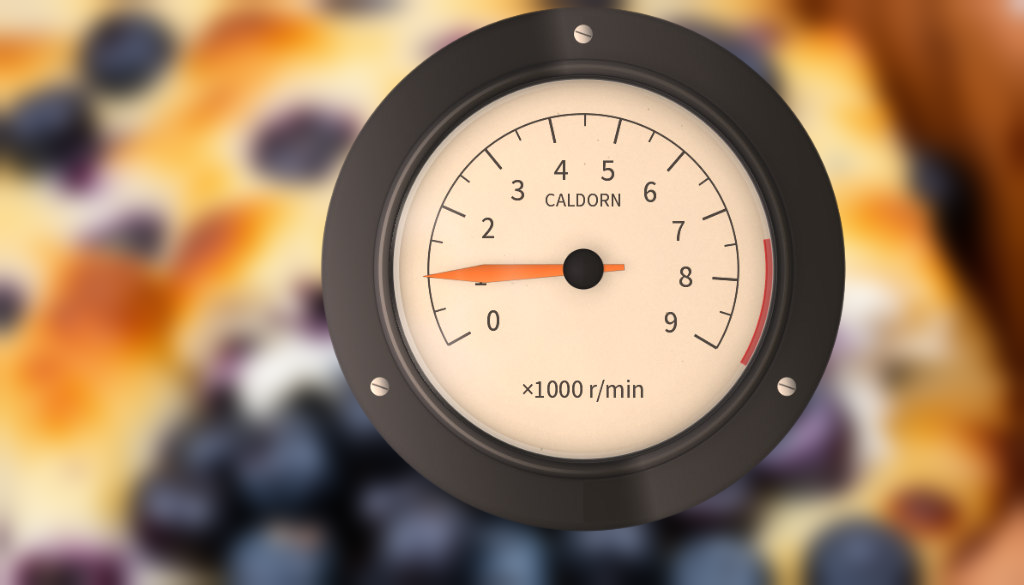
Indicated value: 1000 rpm
